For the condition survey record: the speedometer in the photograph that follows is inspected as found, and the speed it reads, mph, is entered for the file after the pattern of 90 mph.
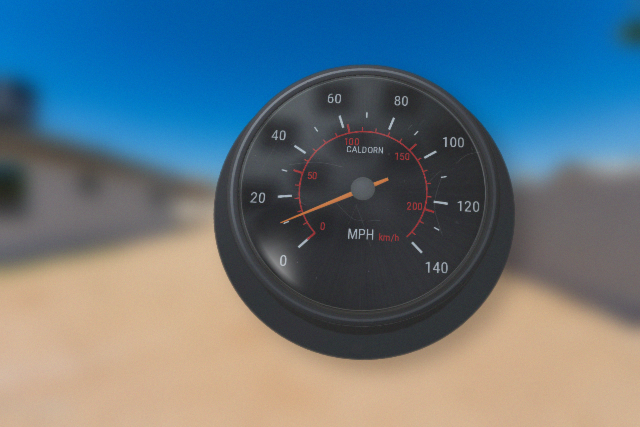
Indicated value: 10 mph
